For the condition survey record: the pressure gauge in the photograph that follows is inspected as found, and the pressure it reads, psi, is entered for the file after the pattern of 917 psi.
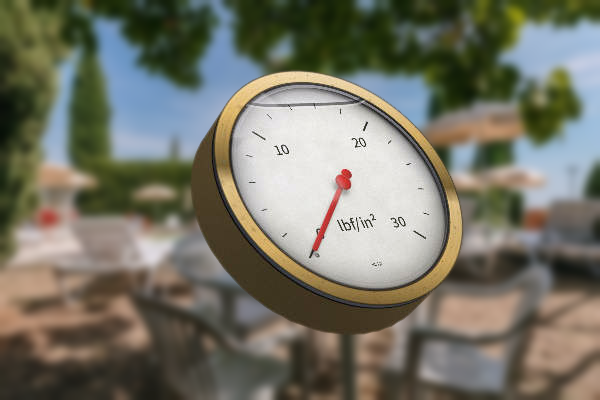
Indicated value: 0 psi
